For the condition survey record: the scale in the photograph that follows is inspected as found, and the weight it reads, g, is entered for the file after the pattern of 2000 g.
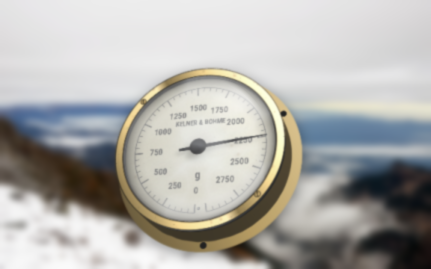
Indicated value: 2250 g
